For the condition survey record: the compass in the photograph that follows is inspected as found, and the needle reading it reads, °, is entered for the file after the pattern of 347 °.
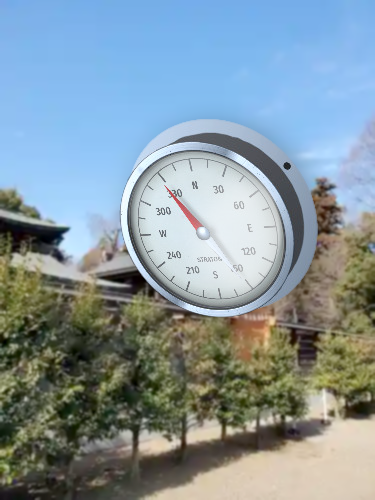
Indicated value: 330 °
